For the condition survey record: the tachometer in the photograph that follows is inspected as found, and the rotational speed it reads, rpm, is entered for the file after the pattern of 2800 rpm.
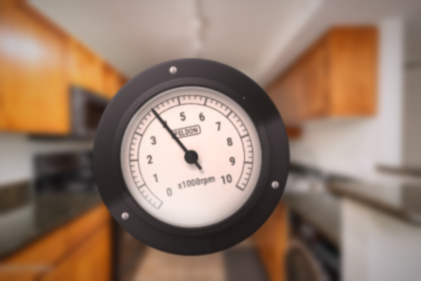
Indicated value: 4000 rpm
